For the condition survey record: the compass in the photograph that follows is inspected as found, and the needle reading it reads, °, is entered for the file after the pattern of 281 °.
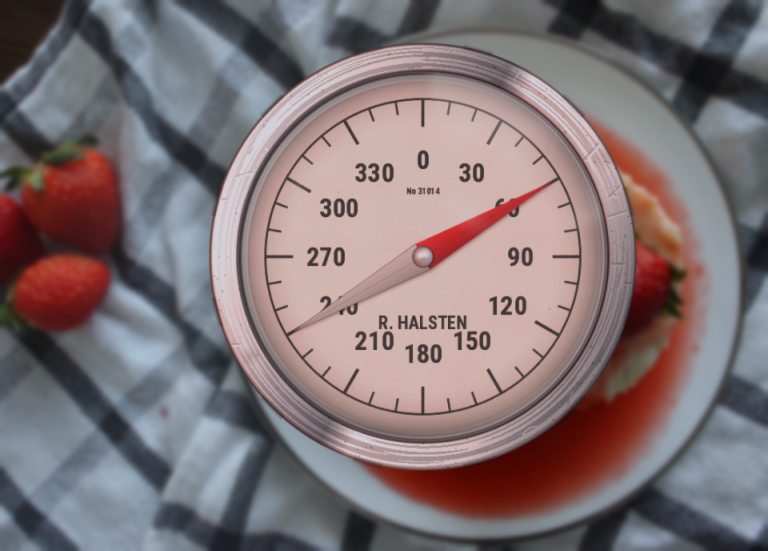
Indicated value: 60 °
